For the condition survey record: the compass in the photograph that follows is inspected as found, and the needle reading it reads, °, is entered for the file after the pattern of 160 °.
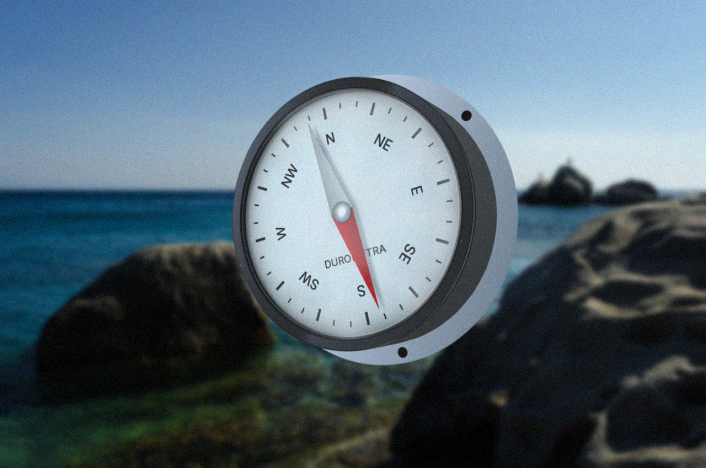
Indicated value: 170 °
